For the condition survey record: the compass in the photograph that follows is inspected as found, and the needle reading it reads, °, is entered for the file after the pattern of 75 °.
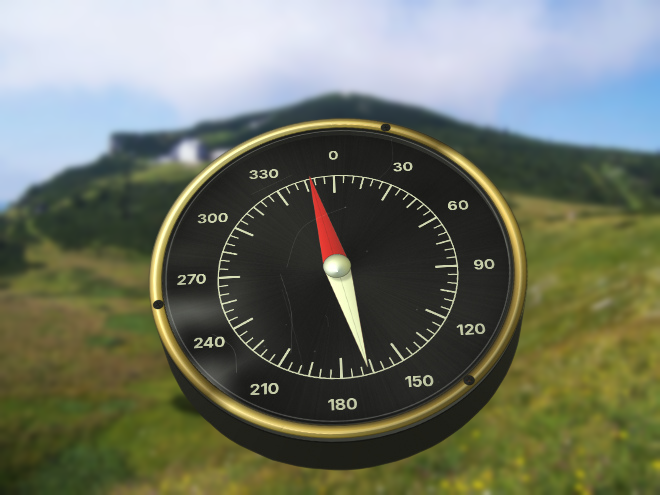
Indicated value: 347.5 °
